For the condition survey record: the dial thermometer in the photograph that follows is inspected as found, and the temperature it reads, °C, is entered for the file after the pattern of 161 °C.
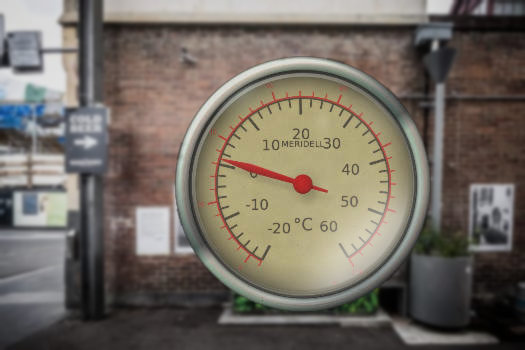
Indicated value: 1 °C
